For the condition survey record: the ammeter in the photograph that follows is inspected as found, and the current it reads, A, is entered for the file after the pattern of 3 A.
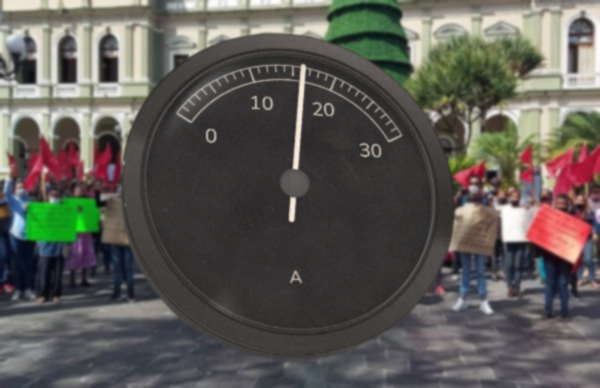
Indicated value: 16 A
